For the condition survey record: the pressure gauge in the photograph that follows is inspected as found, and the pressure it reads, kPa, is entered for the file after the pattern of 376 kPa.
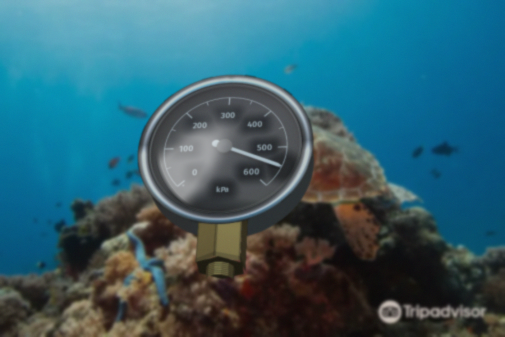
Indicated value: 550 kPa
